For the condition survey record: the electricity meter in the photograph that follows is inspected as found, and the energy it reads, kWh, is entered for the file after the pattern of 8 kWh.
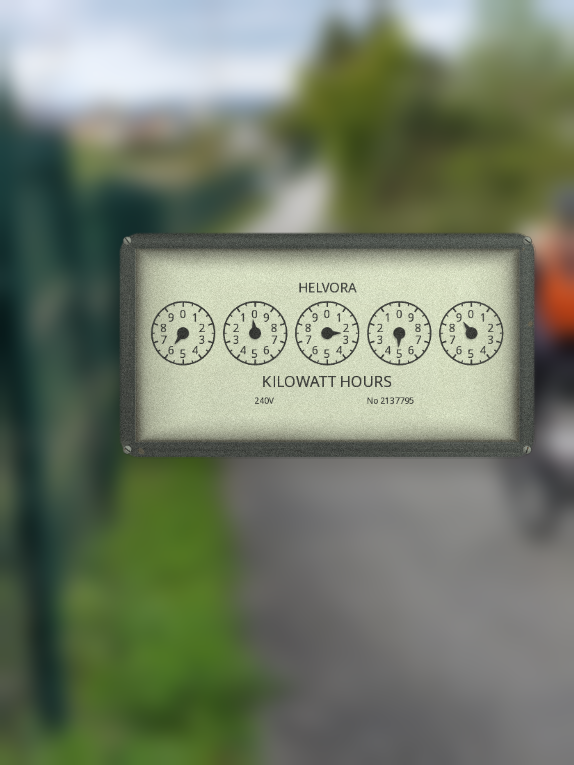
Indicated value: 60249 kWh
